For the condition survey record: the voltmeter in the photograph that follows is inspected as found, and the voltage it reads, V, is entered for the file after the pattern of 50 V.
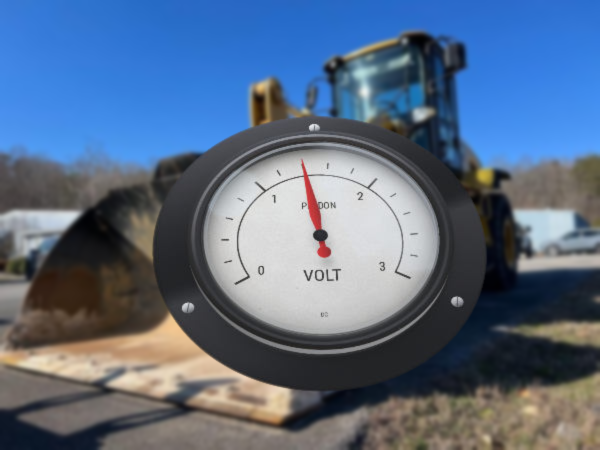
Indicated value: 1.4 V
